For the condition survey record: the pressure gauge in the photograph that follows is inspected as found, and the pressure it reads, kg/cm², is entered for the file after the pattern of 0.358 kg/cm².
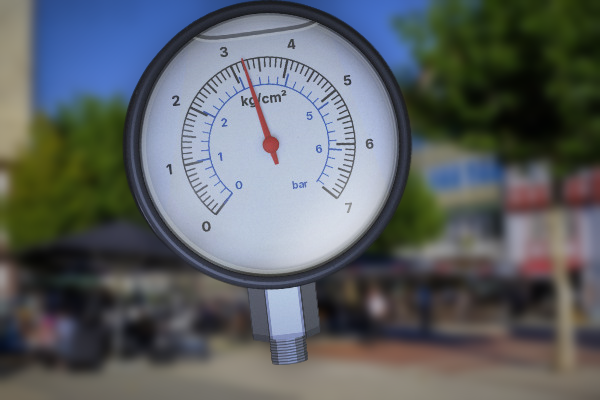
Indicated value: 3.2 kg/cm²
